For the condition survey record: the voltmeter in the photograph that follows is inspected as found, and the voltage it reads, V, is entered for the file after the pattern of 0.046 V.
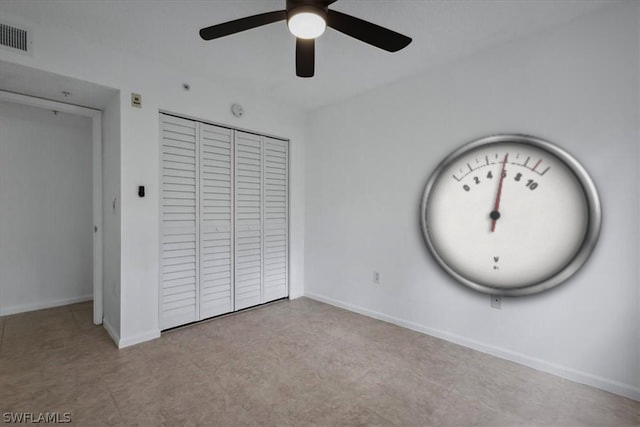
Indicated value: 6 V
